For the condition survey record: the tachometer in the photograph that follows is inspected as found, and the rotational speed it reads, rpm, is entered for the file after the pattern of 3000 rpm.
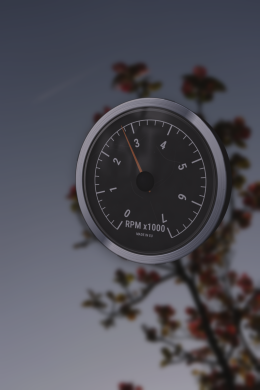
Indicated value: 2800 rpm
